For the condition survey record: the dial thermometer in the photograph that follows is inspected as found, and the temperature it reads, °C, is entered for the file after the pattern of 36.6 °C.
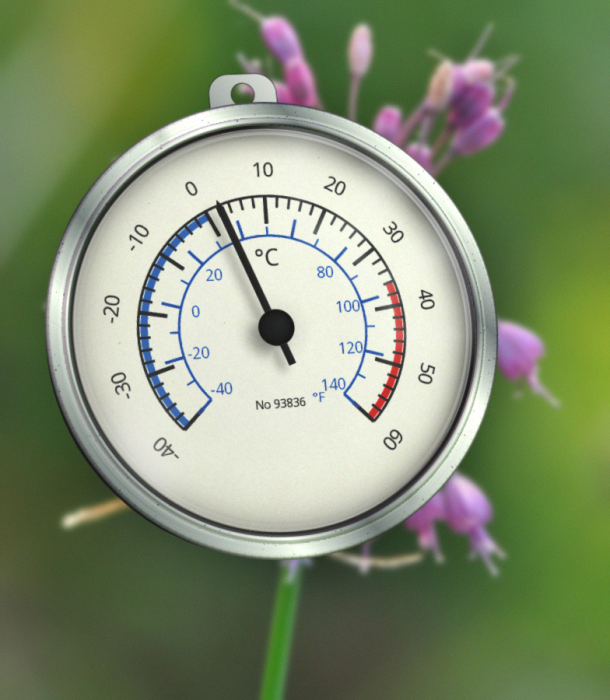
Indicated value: 2 °C
